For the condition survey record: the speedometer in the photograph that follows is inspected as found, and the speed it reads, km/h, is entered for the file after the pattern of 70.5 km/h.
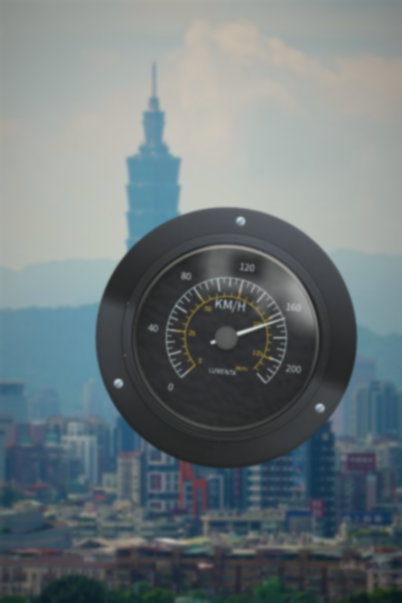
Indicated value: 165 km/h
